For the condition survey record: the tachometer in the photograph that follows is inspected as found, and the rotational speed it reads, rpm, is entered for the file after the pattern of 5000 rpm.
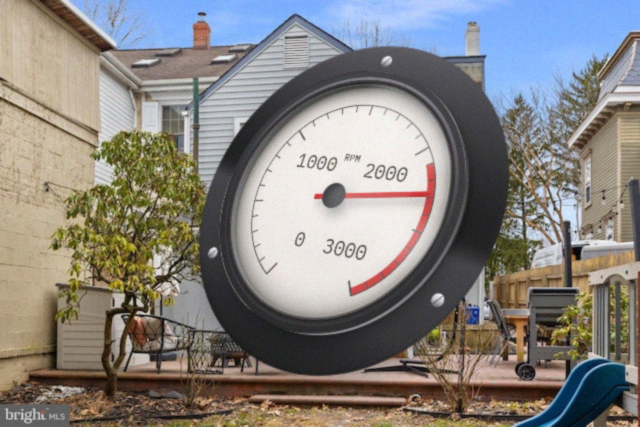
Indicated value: 2300 rpm
